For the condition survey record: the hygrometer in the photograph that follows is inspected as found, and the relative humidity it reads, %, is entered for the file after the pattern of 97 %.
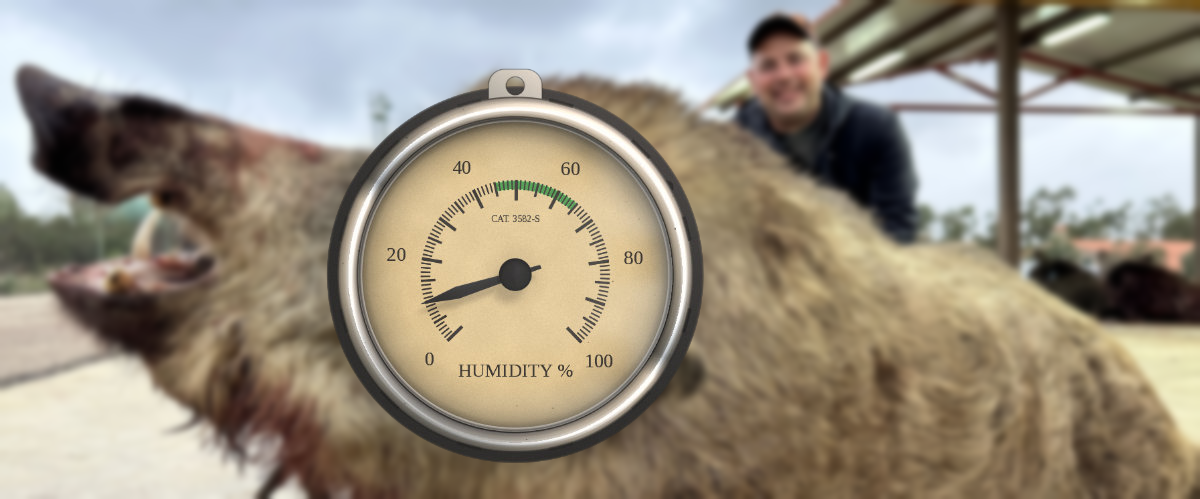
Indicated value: 10 %
